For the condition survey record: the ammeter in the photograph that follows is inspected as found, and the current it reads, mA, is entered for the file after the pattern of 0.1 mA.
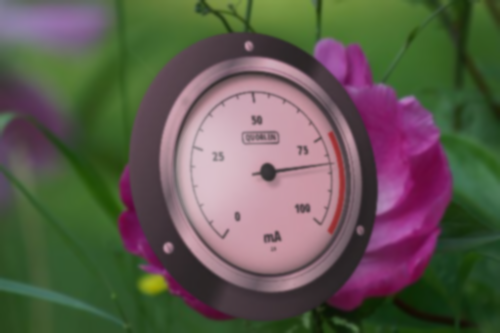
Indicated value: 82.5 mA
